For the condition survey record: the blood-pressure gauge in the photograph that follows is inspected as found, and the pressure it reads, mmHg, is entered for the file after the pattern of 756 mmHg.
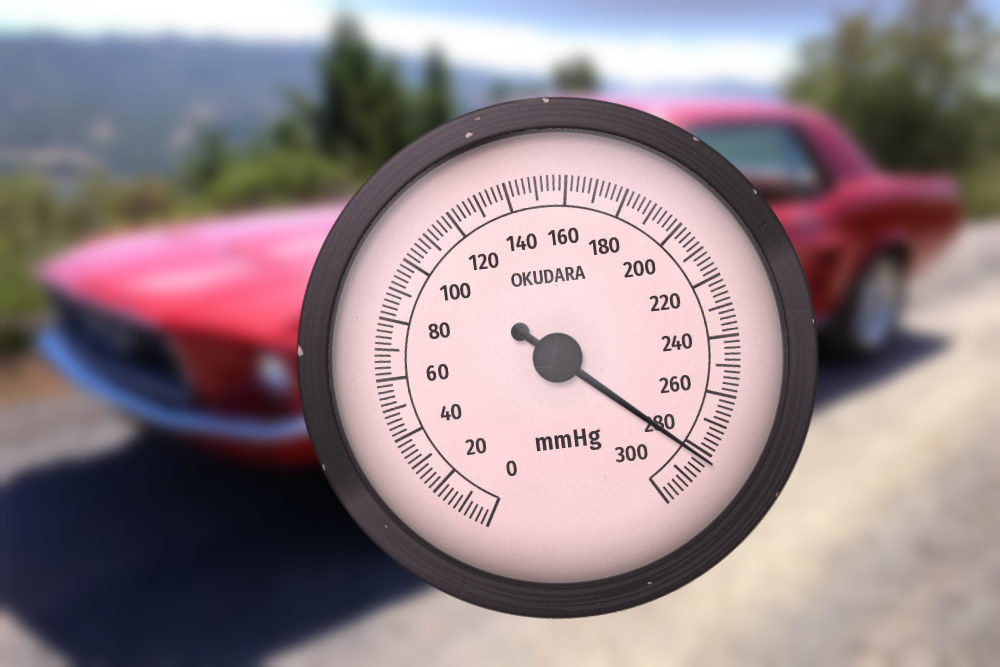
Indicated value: 282 mmHg
